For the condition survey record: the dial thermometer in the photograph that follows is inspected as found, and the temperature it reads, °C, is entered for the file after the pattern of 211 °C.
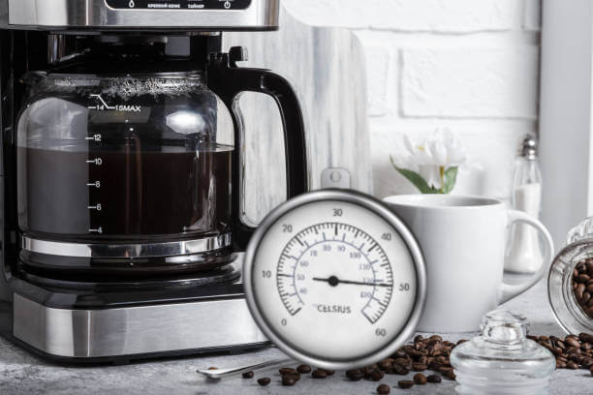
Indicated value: 50 °C
